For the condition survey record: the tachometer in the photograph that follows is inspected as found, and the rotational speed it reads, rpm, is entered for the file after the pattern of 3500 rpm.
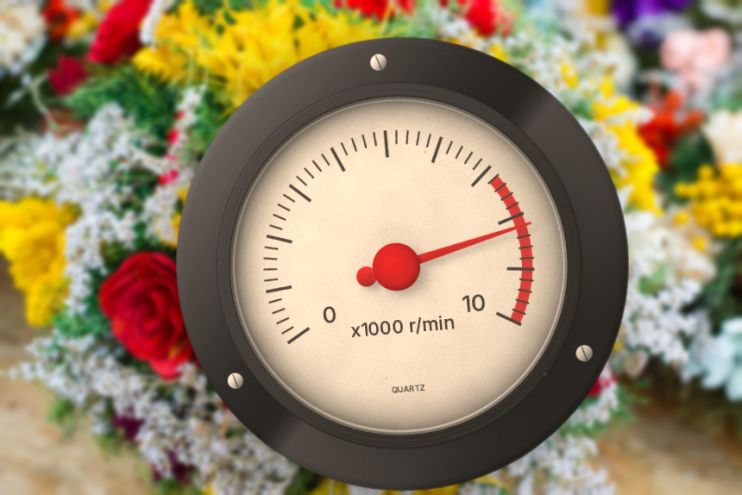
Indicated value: 8200 rpm
